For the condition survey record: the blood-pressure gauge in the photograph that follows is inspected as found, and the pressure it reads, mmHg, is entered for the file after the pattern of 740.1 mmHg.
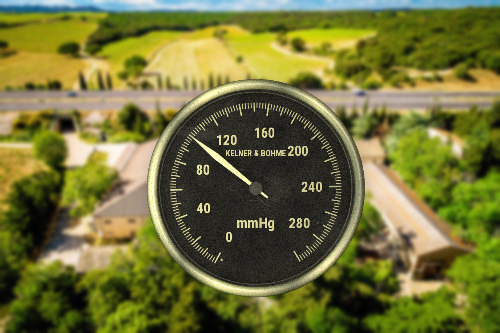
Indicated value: 100 mmHg
